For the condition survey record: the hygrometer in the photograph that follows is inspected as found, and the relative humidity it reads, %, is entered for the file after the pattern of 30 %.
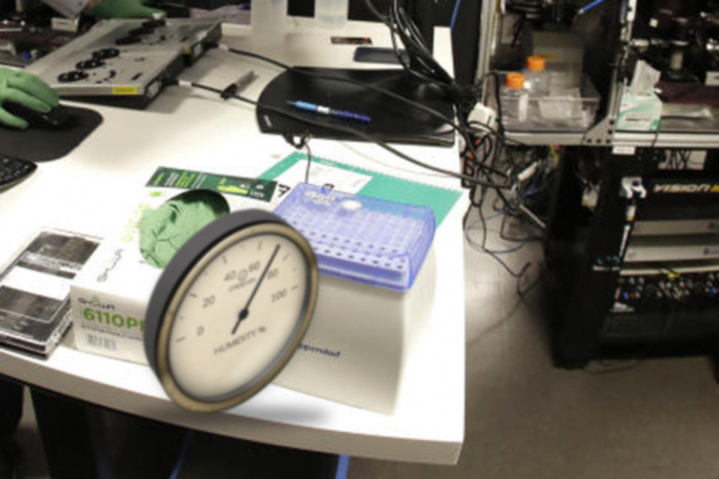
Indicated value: 70 %
